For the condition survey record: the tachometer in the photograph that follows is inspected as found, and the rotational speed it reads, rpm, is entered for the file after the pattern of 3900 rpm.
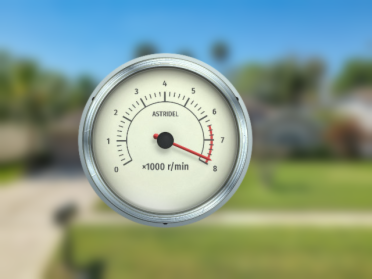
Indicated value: 7800 rpm
